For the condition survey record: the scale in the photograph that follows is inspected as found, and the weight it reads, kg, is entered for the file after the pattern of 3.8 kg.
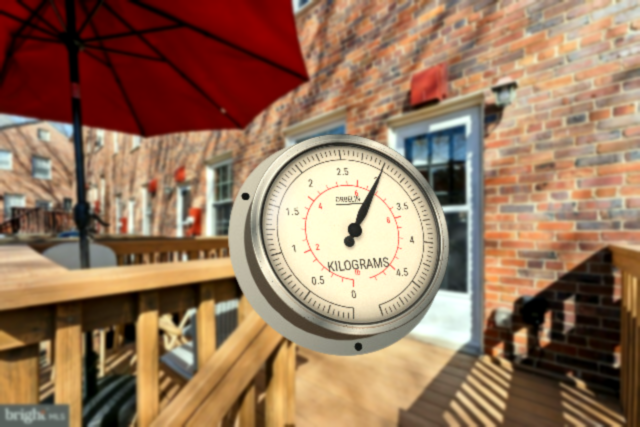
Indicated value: 3 kg
